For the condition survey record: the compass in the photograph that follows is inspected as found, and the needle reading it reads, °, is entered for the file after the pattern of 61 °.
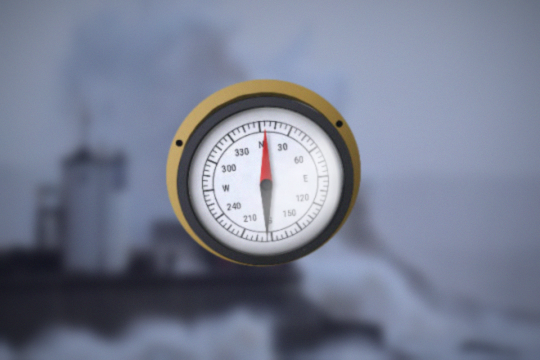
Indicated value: 5 °
